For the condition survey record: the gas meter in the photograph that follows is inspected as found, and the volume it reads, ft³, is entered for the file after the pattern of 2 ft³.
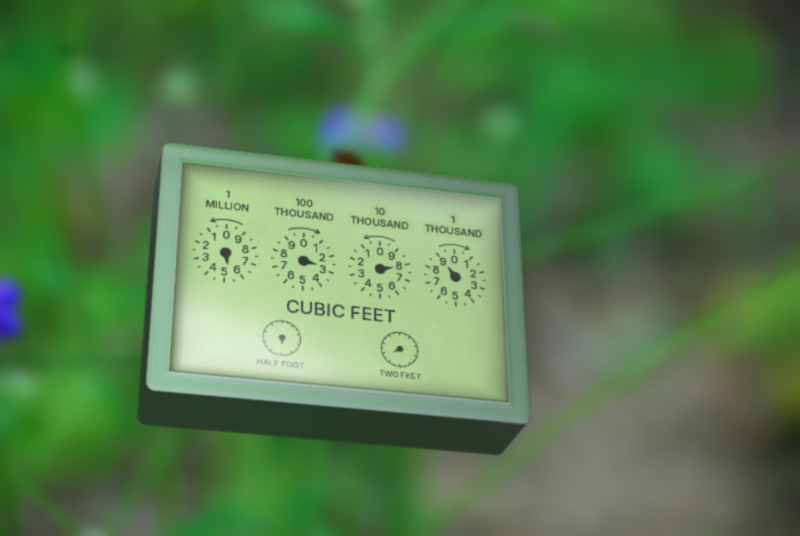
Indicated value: 527900 ft³
